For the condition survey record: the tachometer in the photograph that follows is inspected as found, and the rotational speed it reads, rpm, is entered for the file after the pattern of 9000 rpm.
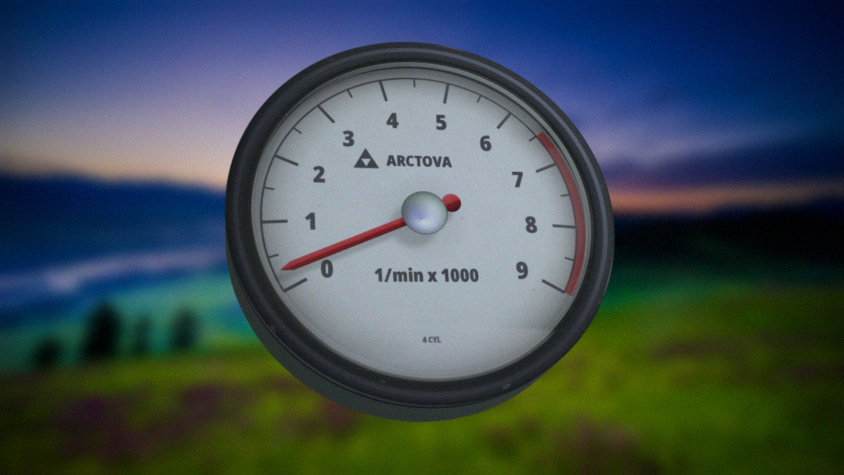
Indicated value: 250 rpm
